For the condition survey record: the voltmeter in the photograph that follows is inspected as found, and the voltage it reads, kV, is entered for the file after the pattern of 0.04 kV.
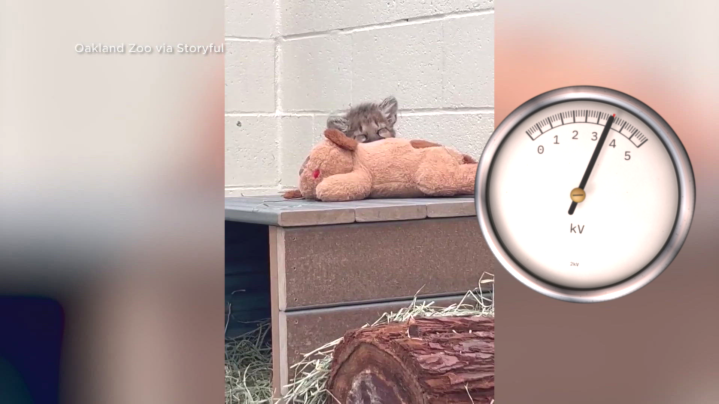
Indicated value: 3.5 kV
